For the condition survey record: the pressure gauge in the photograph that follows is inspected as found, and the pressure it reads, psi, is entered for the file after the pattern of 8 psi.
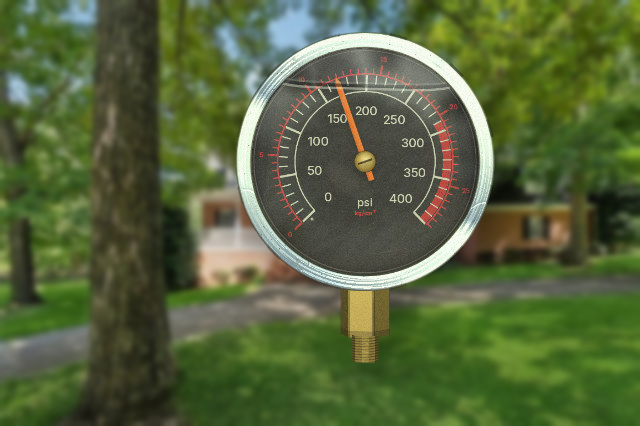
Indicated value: 170 psi
